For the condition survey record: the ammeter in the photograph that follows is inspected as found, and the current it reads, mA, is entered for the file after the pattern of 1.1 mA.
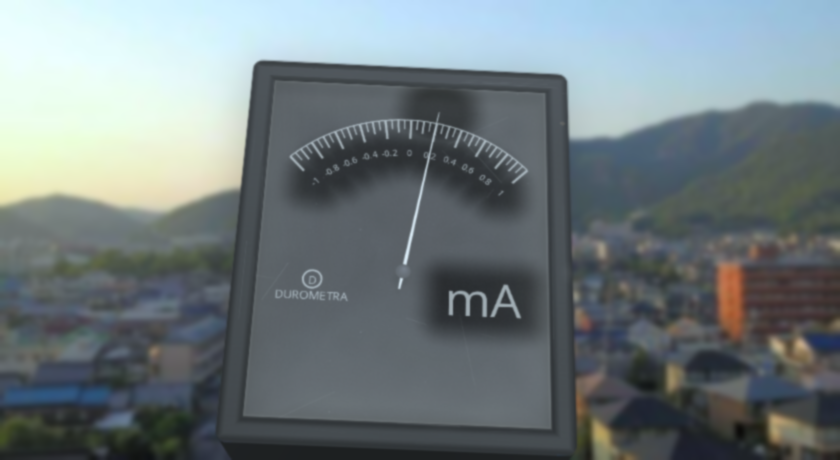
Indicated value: 0.2 mA
